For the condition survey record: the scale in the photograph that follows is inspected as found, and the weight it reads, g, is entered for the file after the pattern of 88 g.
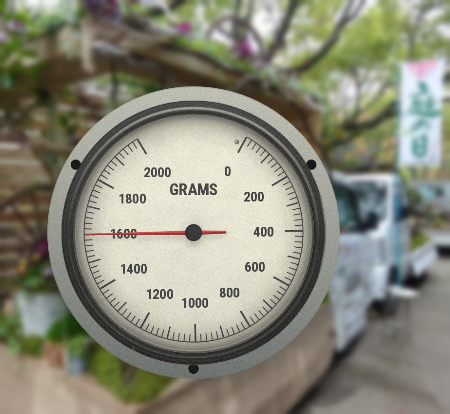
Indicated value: 1600 g
